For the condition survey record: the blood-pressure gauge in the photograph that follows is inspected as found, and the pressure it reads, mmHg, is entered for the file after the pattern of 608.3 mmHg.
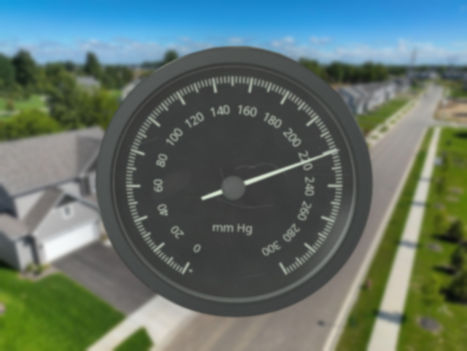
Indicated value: 220 mmHg
